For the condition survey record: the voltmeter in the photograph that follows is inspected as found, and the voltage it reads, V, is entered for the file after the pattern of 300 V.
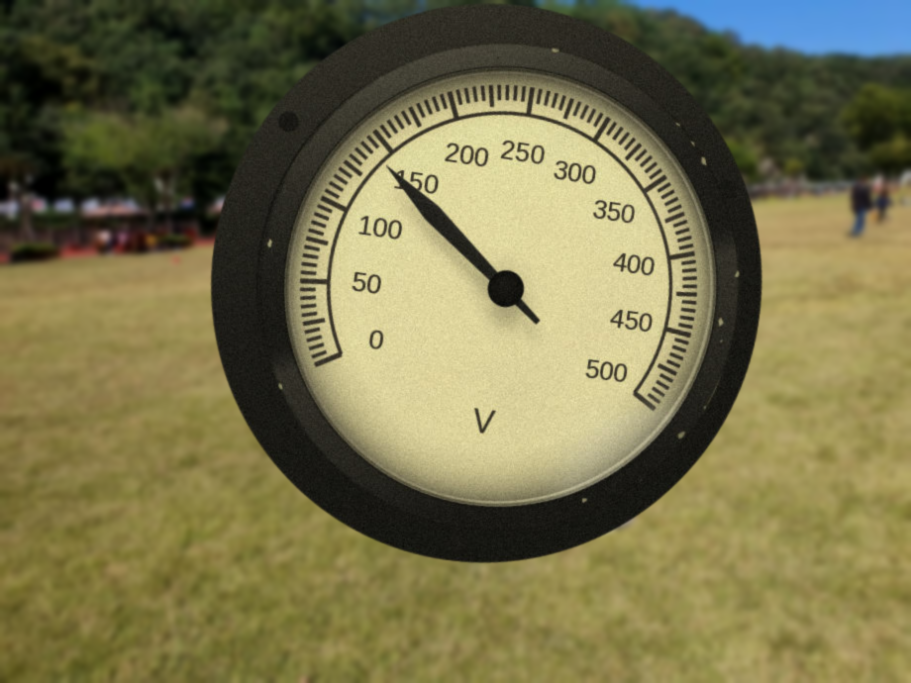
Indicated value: 140 V
